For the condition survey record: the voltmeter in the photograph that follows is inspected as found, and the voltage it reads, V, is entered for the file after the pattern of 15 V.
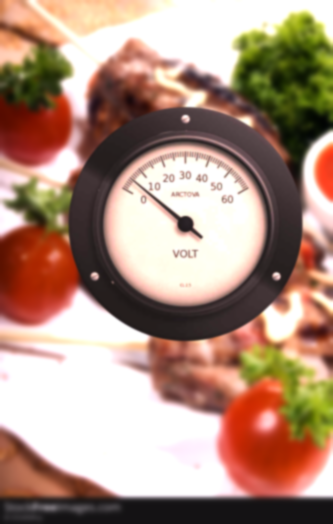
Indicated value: 5 V
